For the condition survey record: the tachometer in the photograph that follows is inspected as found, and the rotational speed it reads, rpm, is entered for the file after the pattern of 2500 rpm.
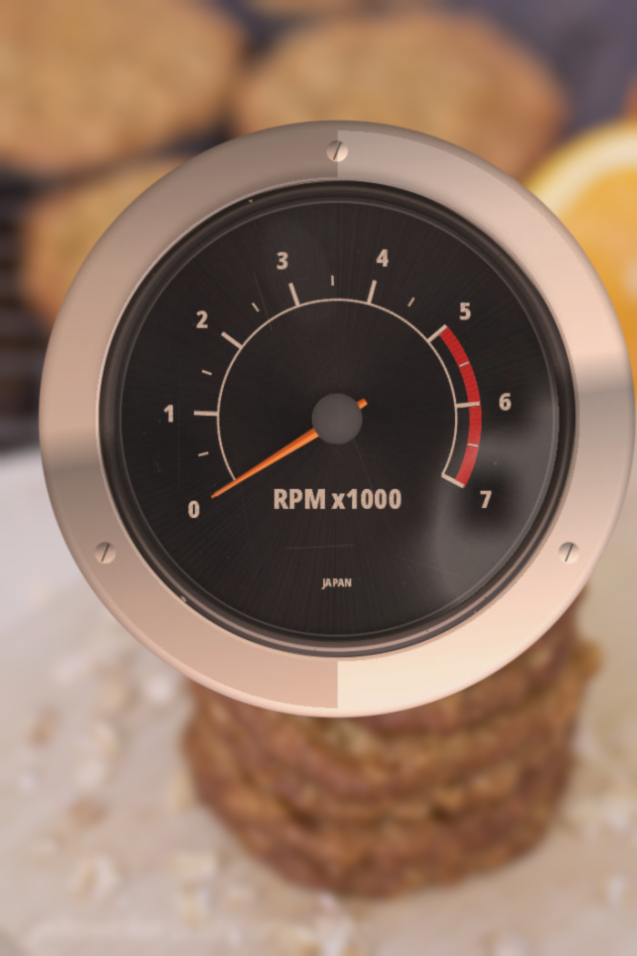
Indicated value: 0 rpm
